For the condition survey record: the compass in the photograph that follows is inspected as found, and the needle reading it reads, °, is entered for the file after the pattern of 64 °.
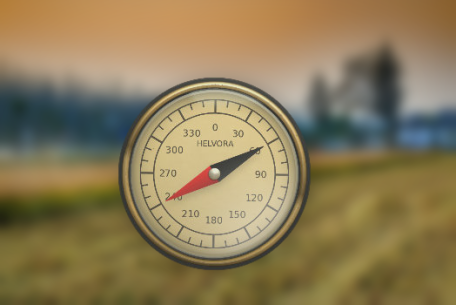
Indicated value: 240 °
